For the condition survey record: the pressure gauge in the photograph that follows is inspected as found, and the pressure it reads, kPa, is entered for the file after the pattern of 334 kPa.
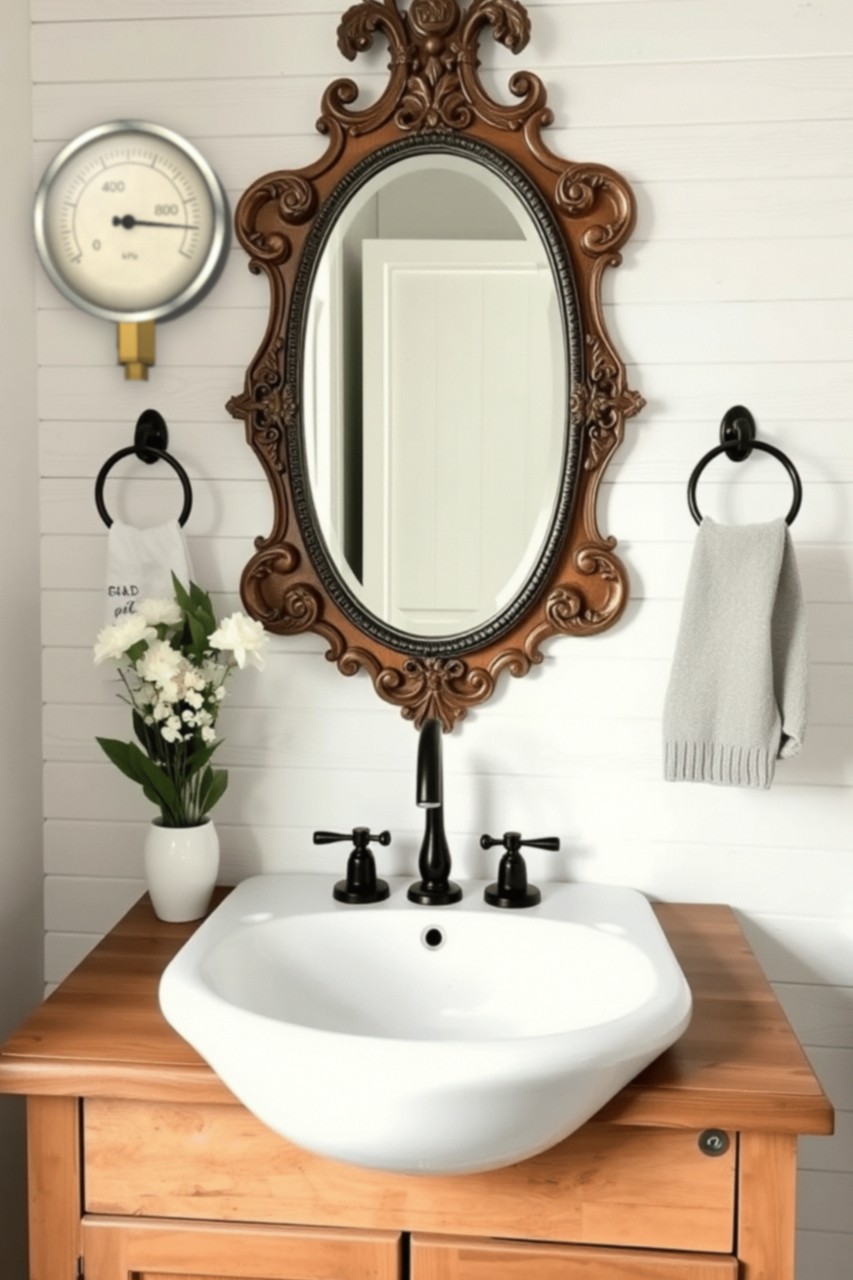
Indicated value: 900 kPa
